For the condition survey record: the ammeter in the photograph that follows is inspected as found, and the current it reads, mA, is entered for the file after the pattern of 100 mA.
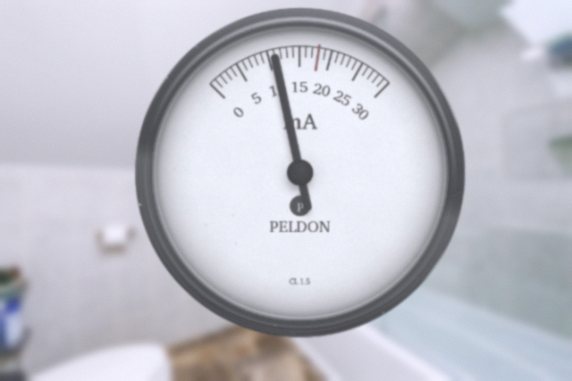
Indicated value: 11 mA
